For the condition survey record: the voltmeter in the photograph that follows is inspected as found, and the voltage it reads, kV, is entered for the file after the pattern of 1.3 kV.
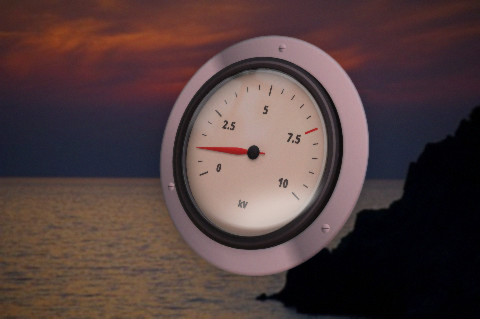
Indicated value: 1 kV
